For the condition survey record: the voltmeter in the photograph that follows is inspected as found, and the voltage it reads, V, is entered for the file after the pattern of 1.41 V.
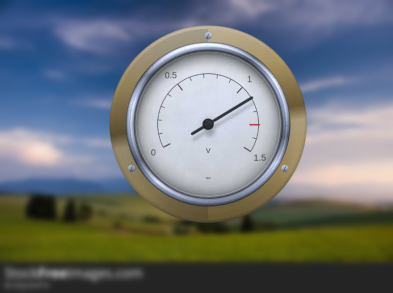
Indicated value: 1.1 V
